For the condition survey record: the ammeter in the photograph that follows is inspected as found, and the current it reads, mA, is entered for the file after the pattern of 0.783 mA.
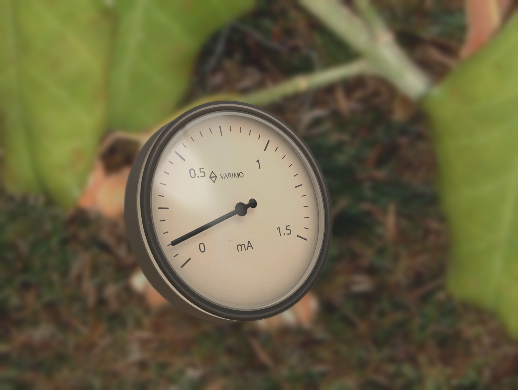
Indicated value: 0.1 mA
